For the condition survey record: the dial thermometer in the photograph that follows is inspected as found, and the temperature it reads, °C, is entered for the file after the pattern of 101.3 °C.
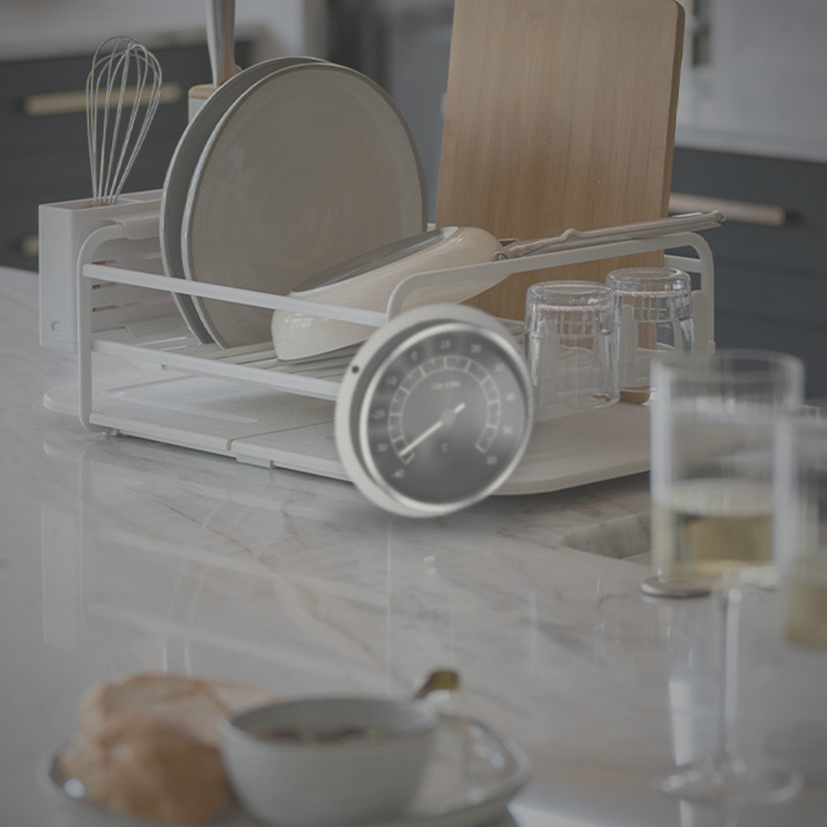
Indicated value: -35 °C
